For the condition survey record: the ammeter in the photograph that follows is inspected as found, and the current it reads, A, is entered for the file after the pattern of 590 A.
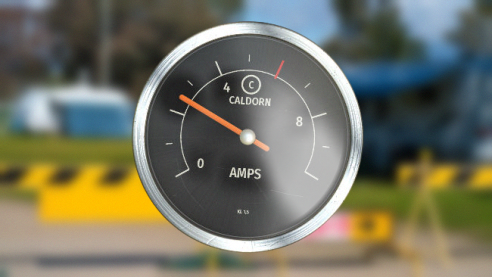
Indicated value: 2.5 A
